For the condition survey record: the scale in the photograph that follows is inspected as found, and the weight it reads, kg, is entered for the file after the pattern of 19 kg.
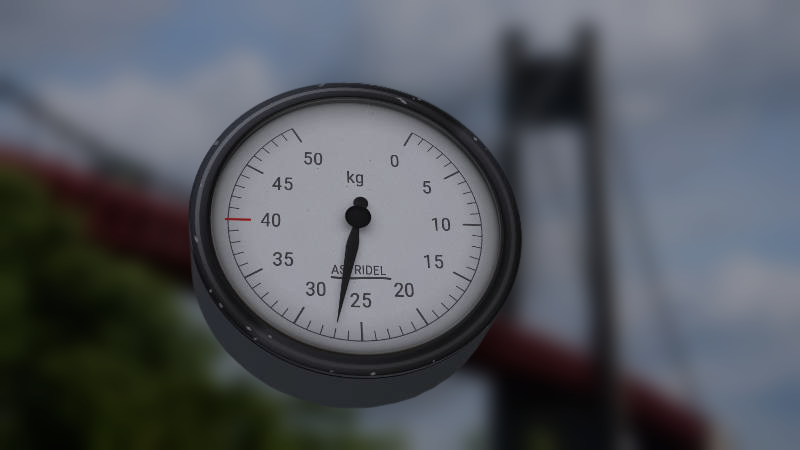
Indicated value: 27 kg
